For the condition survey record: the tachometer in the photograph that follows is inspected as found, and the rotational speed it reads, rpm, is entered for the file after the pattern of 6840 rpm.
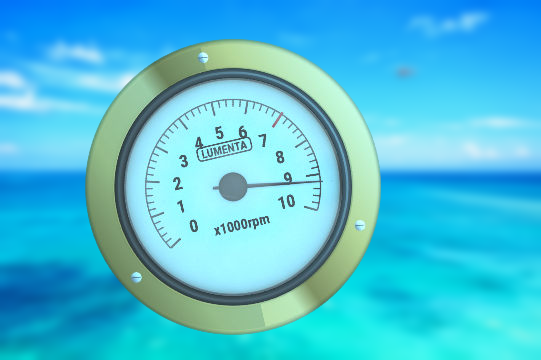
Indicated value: 9200 rpm
